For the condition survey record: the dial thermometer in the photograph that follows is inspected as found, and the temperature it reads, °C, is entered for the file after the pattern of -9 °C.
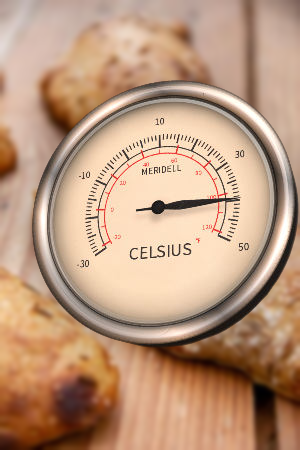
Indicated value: 40 °C
